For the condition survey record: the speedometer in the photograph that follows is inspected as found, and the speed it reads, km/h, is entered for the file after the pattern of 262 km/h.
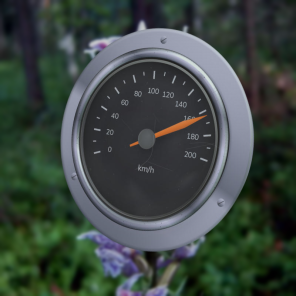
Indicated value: 165 km/h
